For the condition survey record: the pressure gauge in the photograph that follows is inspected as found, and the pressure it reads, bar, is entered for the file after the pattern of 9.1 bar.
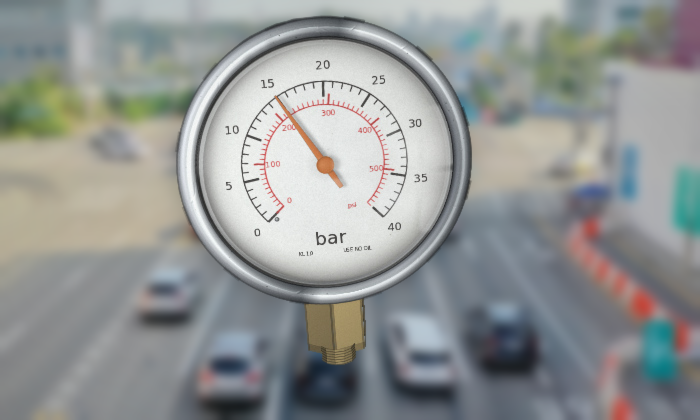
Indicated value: 15 bar
